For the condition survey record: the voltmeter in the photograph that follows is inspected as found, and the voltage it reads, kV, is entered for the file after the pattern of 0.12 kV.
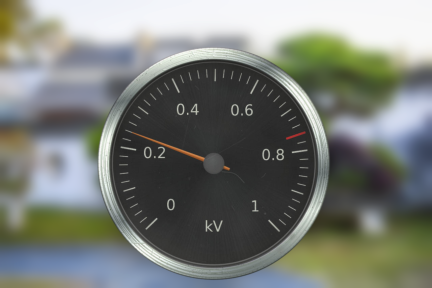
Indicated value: 0.24 kV
